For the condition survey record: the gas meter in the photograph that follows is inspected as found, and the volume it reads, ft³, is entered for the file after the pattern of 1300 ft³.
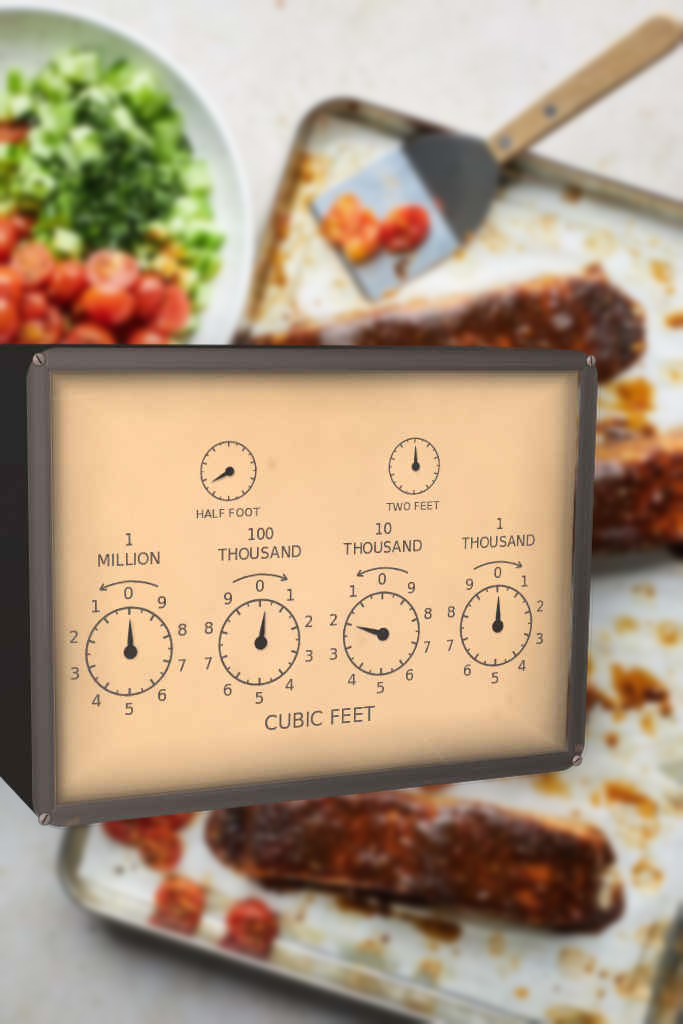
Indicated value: 2000 ft³
